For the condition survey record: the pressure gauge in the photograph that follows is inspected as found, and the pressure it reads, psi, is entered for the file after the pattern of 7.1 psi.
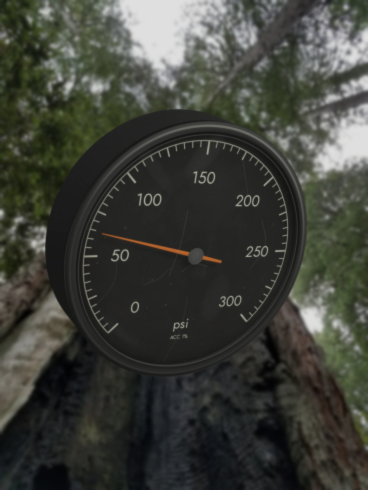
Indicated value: 65 psi
